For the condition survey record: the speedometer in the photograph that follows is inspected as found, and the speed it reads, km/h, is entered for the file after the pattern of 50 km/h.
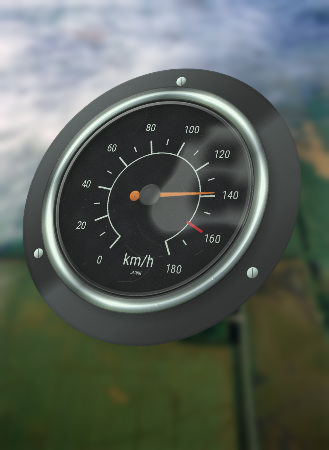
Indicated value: 140 km/h
